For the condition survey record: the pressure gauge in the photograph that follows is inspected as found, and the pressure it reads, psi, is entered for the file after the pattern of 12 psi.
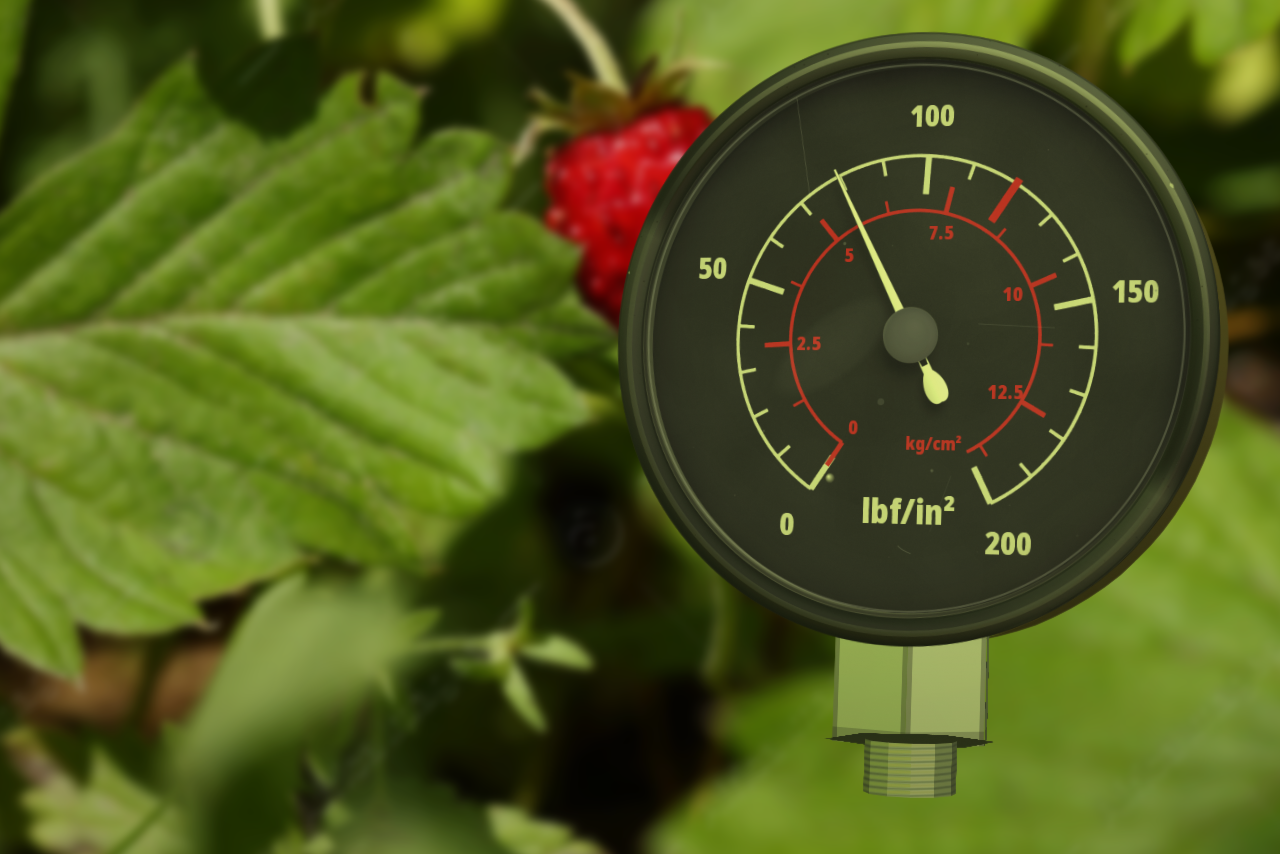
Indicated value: 80 psi
